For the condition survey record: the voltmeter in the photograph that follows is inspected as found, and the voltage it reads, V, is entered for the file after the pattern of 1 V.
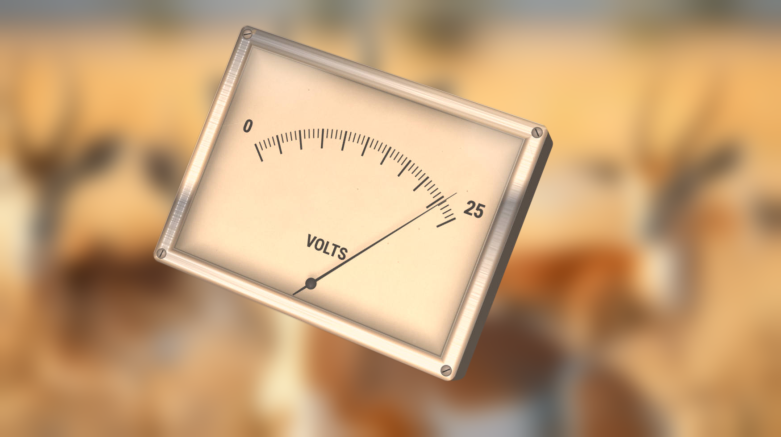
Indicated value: 23 V
